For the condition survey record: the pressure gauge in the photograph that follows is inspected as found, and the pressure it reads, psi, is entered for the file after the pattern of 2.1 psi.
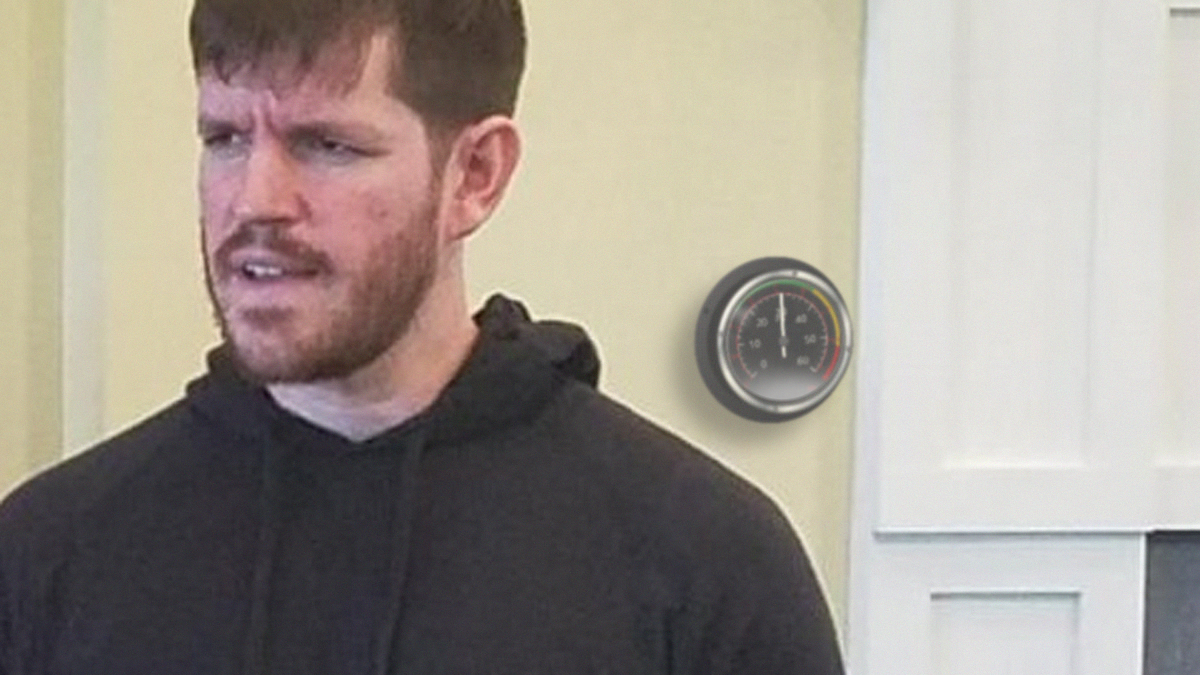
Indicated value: 30 psi
